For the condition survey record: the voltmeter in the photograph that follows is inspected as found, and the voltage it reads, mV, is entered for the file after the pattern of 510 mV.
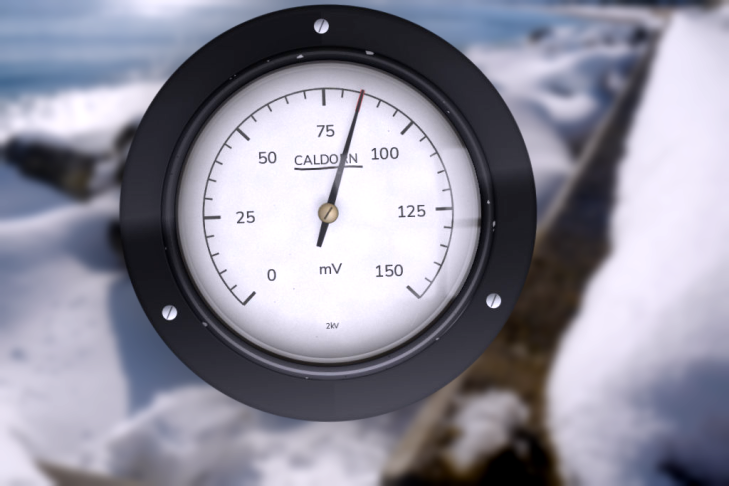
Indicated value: 85 mV
